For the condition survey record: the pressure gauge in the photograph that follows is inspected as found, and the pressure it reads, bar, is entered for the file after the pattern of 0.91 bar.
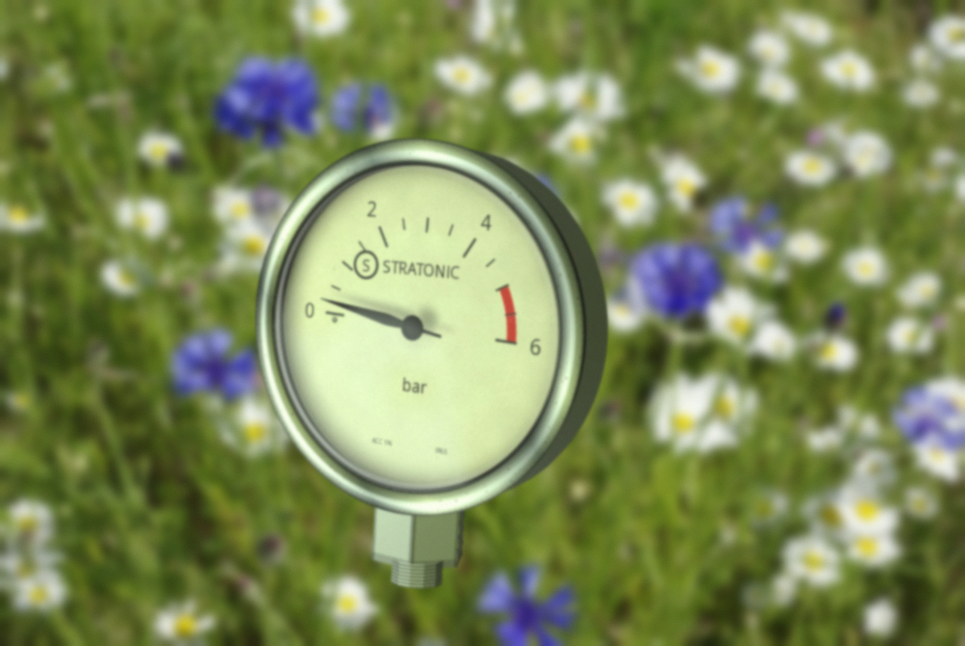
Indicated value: 0.25 bar
